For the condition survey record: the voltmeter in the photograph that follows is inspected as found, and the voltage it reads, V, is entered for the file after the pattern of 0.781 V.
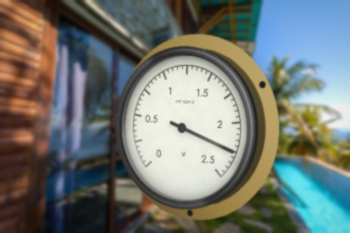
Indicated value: 2.25 V
